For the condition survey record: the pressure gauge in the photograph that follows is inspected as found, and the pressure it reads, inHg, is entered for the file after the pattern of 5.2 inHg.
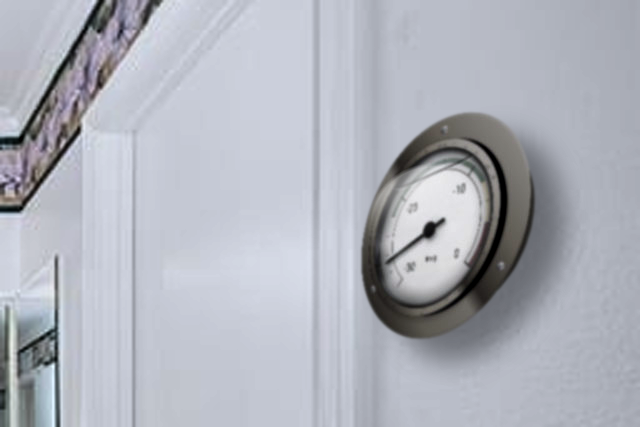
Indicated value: -27 inHg
